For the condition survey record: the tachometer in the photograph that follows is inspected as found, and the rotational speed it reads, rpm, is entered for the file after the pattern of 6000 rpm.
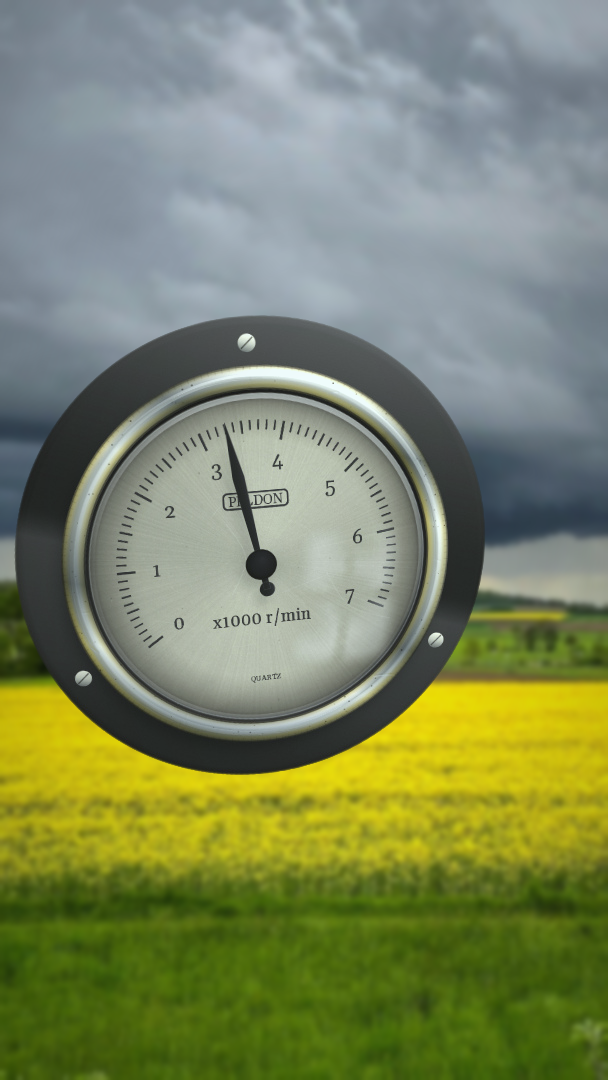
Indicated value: 3300 rpm
